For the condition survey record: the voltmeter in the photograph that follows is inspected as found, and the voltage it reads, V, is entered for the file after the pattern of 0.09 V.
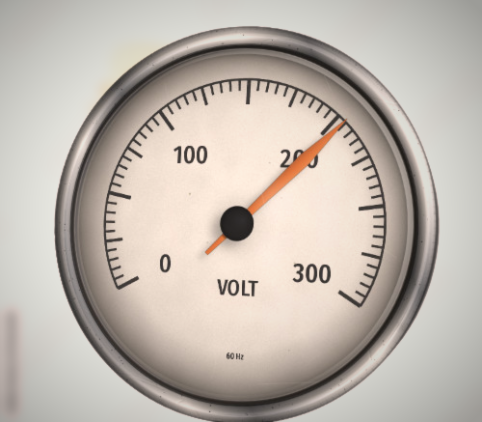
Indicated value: 205 V
